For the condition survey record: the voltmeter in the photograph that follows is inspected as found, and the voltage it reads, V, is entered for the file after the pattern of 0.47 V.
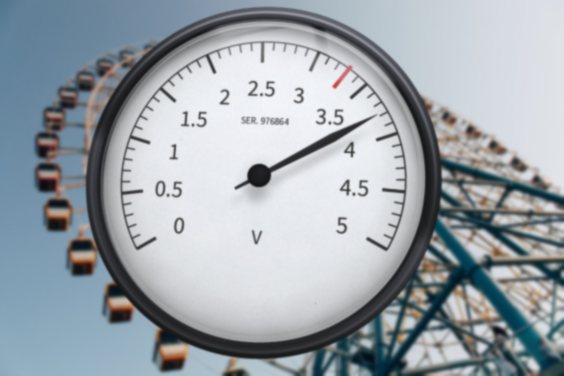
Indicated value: 3.8 V
